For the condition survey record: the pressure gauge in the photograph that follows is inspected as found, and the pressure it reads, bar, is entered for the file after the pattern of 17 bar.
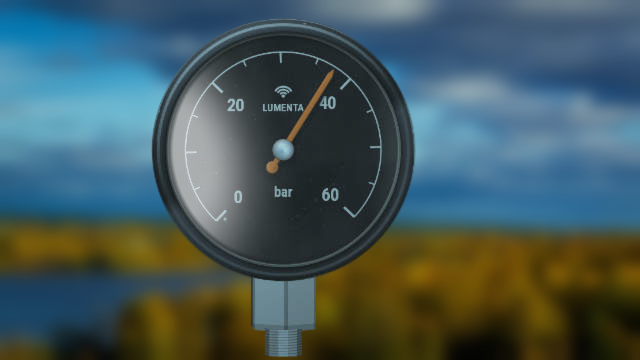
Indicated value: 37.5 bar
